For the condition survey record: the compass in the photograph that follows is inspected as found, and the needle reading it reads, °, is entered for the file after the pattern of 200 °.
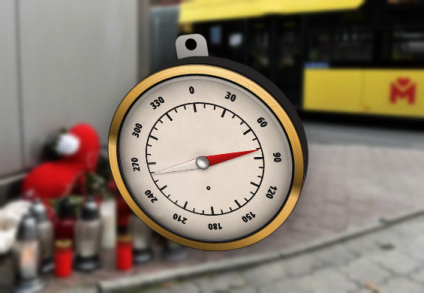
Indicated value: 80 °
